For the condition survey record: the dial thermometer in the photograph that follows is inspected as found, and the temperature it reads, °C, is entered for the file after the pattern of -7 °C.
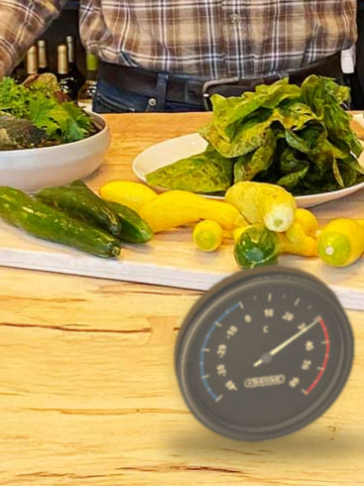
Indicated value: 30 °C
